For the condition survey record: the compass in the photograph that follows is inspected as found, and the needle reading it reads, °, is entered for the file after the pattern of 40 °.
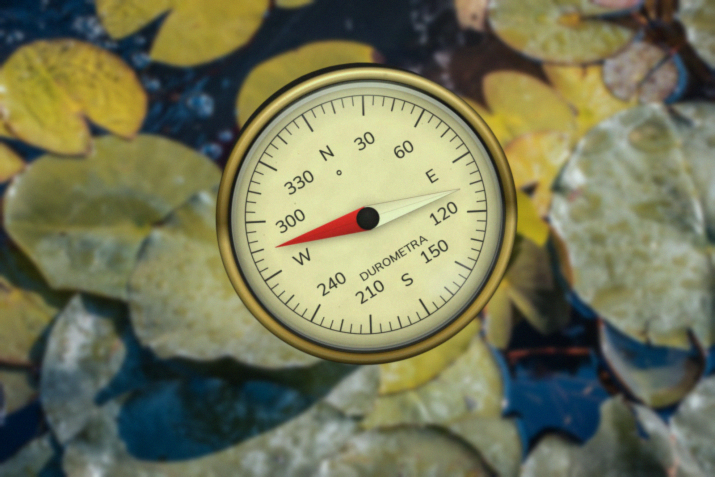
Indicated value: 285 °
